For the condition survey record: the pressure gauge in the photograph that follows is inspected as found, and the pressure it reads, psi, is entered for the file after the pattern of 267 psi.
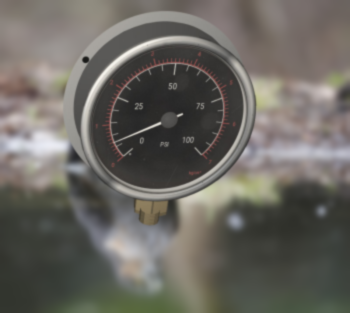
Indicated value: 7.5 psi
